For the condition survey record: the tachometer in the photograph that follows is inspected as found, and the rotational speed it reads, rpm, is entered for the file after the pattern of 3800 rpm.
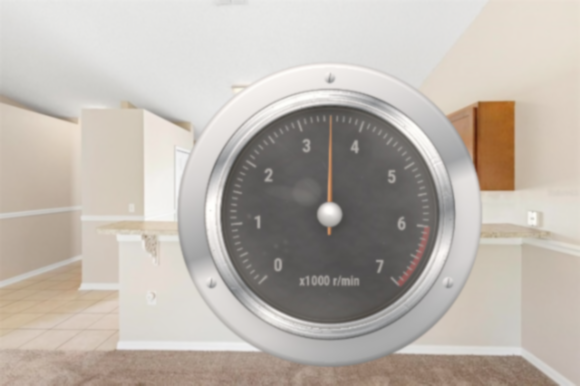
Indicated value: 3500 rpm
